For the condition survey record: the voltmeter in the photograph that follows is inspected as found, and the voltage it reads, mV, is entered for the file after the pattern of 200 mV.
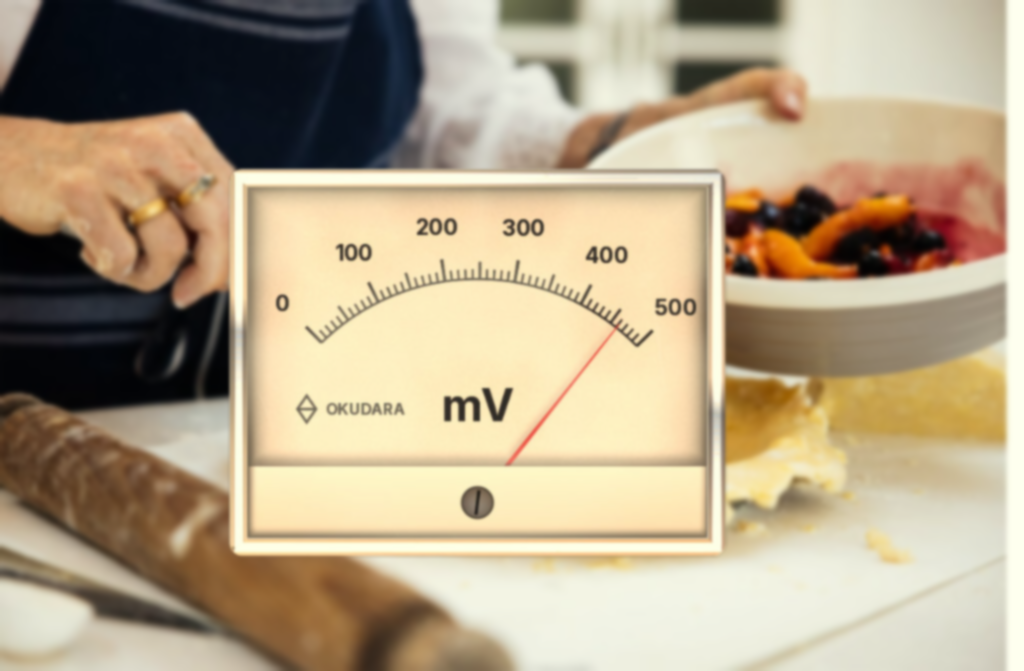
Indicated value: 460 mV
